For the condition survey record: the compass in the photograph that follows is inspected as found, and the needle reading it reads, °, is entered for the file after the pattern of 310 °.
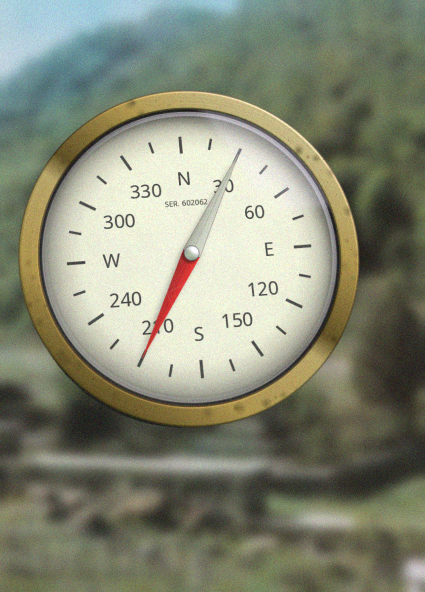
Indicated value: 210 °
